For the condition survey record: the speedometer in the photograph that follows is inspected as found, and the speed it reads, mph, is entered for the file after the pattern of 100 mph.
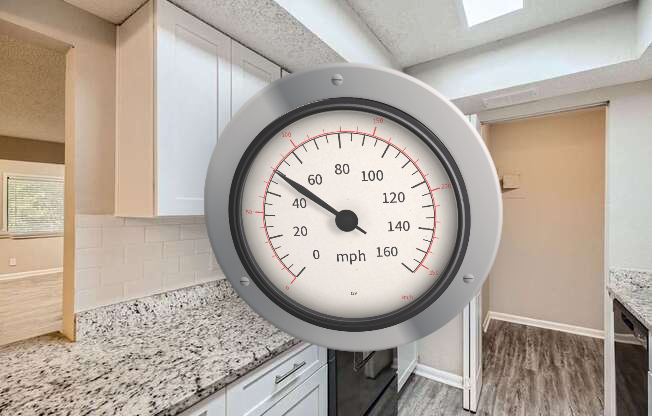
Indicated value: 50 mph
